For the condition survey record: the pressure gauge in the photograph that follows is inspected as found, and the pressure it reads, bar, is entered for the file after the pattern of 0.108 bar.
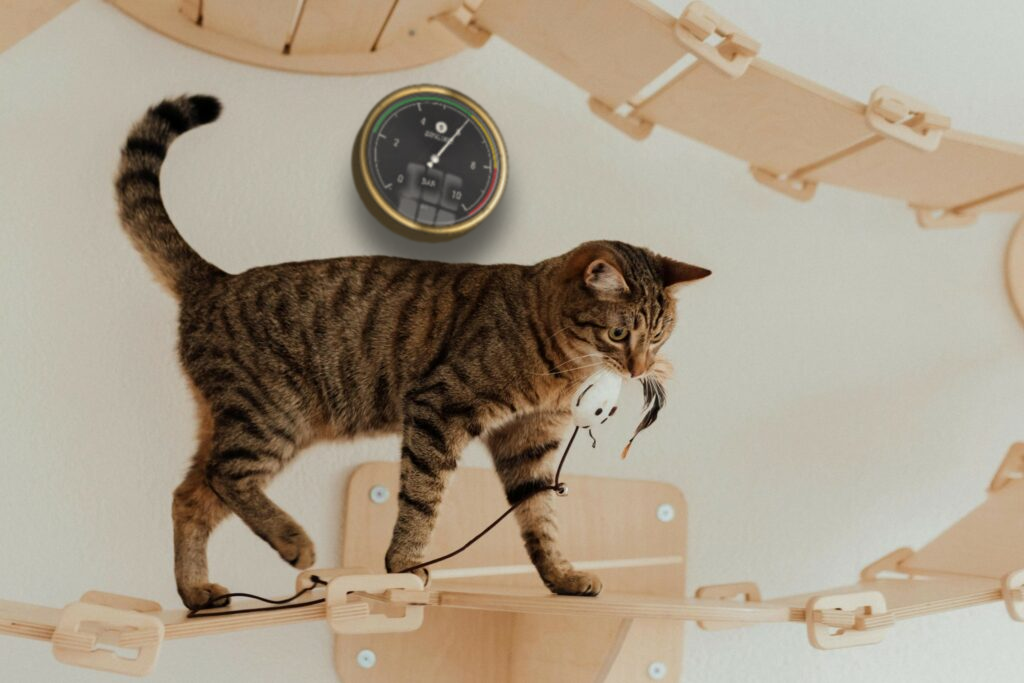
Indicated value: 6 bar
